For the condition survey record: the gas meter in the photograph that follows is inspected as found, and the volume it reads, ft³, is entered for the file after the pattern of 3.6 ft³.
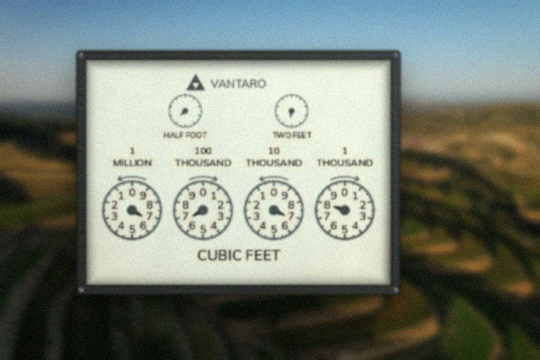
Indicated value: 666800 ft³
